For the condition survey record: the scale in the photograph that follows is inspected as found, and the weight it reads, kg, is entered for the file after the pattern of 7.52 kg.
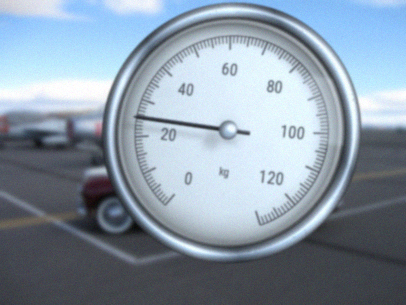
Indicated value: 25 kg
